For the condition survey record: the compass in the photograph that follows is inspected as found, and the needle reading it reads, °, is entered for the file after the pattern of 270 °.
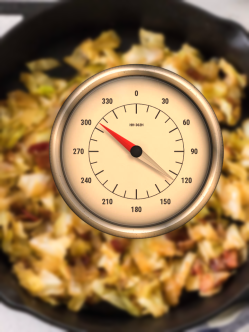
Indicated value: 307.5 °
